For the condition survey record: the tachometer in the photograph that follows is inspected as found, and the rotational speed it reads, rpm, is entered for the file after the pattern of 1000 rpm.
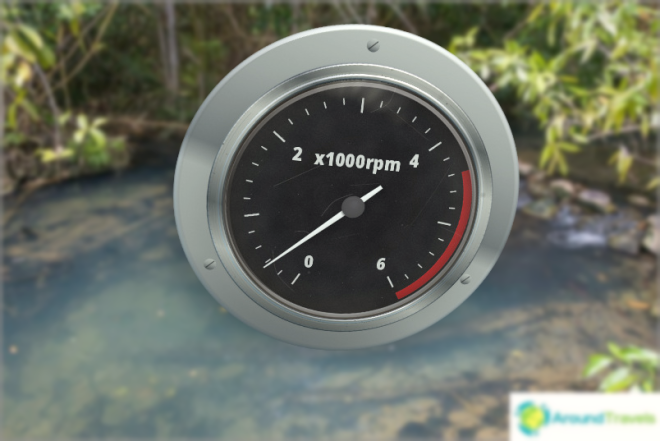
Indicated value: 400 rpm
